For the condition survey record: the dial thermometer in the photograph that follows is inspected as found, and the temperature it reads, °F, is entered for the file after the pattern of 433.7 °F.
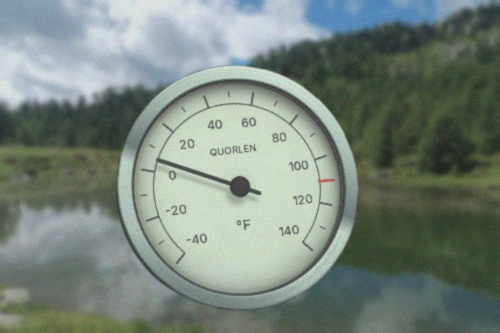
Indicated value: 5 °F
